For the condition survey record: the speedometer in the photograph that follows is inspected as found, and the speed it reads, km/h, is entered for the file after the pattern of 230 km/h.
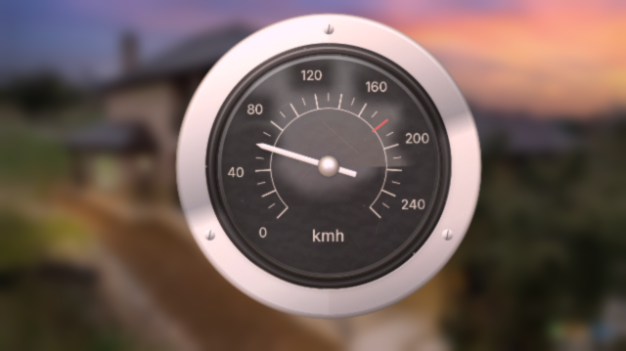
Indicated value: 60 km/h
